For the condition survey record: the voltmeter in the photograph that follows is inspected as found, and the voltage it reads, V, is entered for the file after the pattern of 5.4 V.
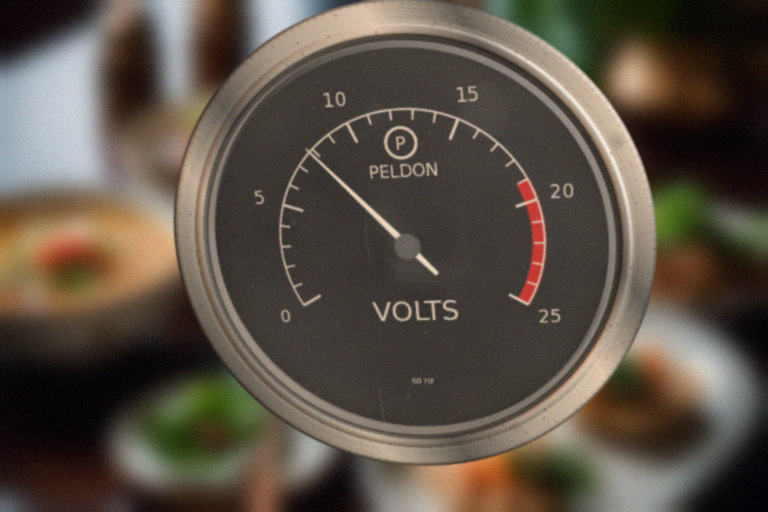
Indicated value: 8 V
